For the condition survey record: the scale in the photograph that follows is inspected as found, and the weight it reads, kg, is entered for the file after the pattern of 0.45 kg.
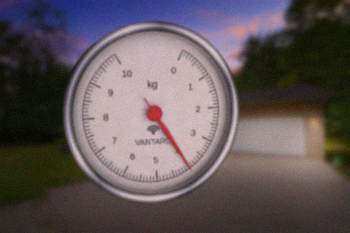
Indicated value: 4 kg
